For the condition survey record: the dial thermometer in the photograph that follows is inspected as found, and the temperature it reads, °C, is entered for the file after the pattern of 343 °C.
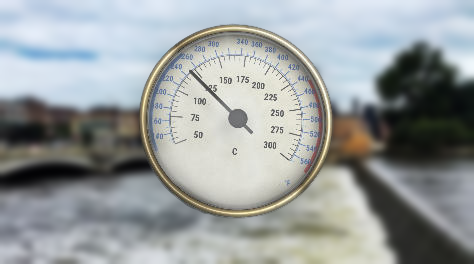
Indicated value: 120 °C
